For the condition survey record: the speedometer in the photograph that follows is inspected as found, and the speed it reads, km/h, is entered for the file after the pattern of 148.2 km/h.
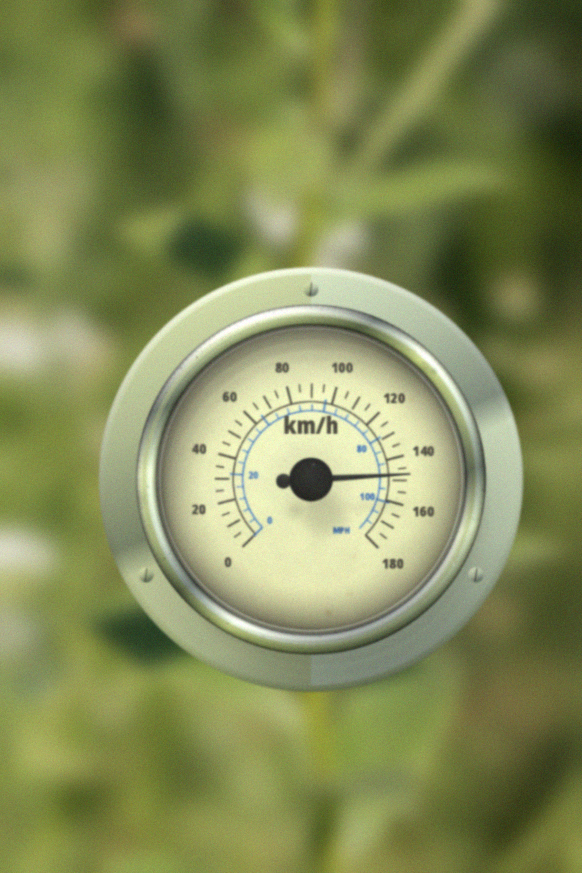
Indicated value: 147.5 km/h
